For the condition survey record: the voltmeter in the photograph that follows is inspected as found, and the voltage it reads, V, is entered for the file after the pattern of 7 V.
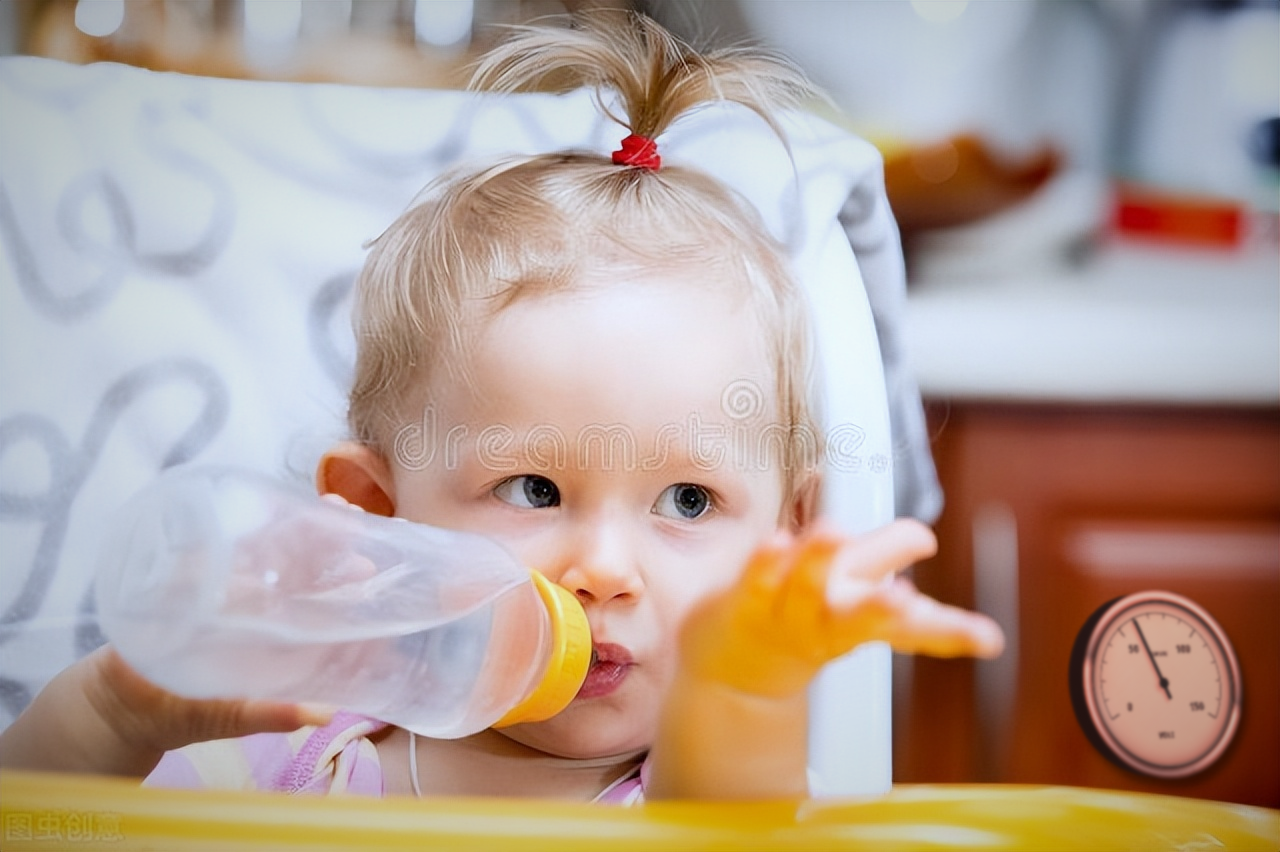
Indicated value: 60 V
